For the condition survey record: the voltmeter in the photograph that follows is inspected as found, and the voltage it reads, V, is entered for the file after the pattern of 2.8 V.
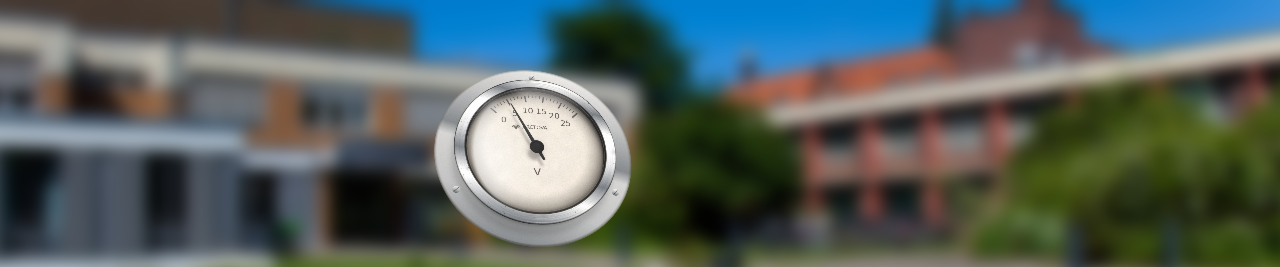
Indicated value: 5 V
